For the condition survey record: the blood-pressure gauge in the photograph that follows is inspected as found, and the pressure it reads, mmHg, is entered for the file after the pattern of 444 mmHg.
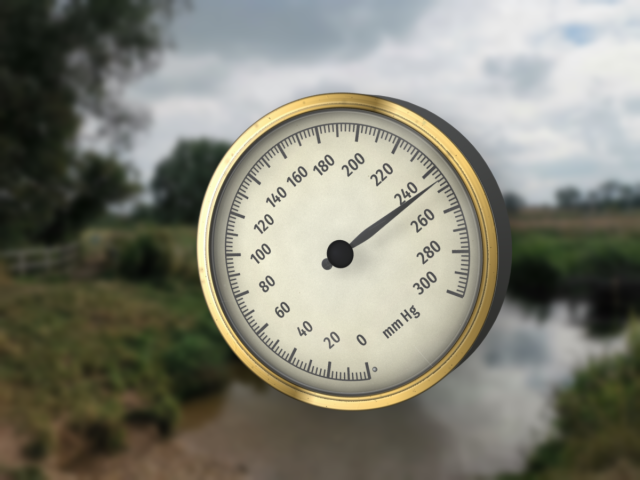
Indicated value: 246 mmHg
